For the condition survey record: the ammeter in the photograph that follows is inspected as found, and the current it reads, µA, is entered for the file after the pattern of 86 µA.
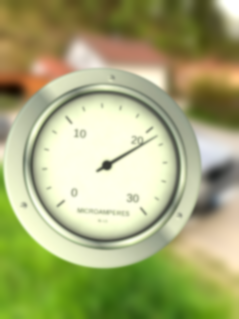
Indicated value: 21 µA
